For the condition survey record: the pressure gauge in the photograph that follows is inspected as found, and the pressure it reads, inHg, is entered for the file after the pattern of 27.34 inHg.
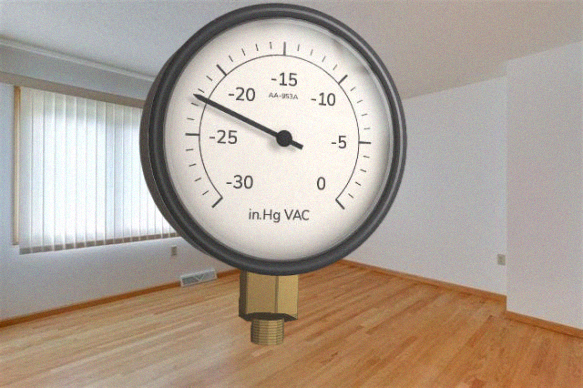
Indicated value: -22.5 inHg
